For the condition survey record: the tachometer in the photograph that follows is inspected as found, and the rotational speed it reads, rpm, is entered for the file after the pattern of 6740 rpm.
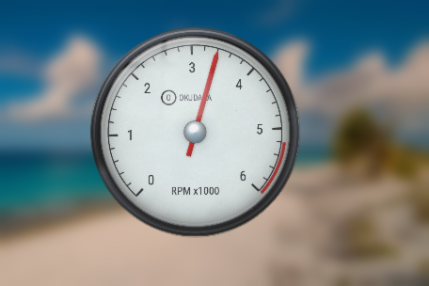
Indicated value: 3400 rpm
